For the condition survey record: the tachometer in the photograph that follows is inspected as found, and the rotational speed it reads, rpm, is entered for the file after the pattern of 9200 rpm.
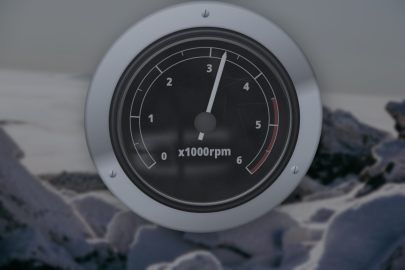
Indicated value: 3250 rpm
